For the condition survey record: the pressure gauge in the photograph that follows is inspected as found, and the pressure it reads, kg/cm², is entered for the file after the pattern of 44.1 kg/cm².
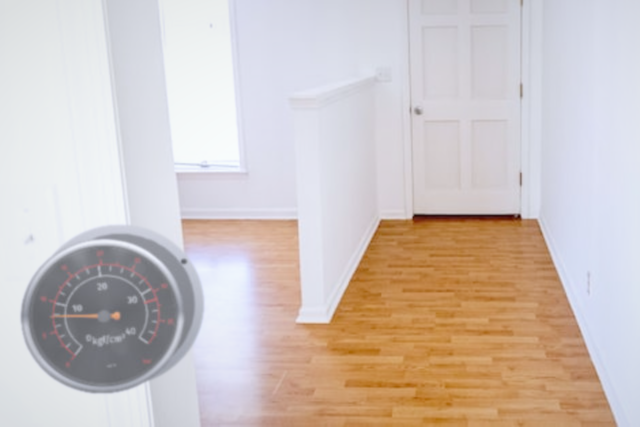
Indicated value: 8 kg/cm²
